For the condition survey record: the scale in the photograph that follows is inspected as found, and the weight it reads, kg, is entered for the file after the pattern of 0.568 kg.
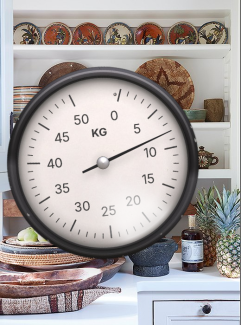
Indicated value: 8 kg
